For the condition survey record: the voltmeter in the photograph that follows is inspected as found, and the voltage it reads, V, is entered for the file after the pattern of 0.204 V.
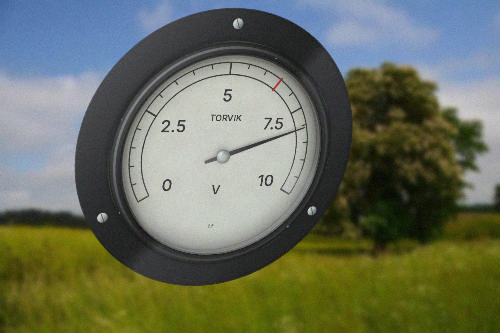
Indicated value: 8 V
